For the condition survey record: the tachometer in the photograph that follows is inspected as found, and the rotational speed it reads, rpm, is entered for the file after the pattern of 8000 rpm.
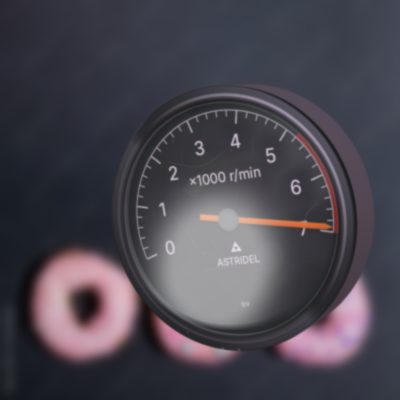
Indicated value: 6900 rpm
